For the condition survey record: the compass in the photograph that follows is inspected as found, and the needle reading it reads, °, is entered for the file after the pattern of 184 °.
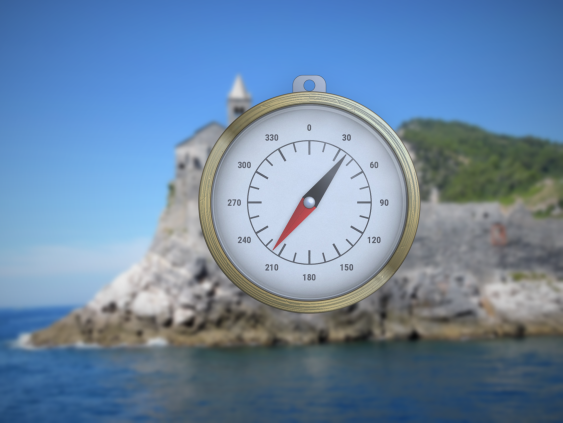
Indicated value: 217.5 °
